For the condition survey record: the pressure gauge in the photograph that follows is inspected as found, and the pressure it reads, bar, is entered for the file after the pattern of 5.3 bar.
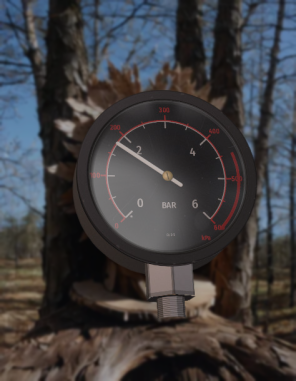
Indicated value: 1.75 bar
